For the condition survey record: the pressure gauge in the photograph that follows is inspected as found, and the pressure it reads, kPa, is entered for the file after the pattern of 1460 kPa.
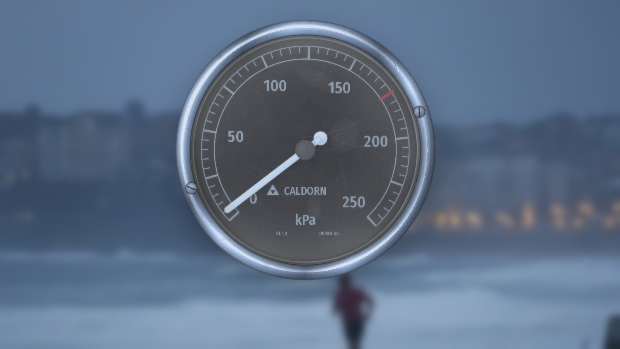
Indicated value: 5 kPa
